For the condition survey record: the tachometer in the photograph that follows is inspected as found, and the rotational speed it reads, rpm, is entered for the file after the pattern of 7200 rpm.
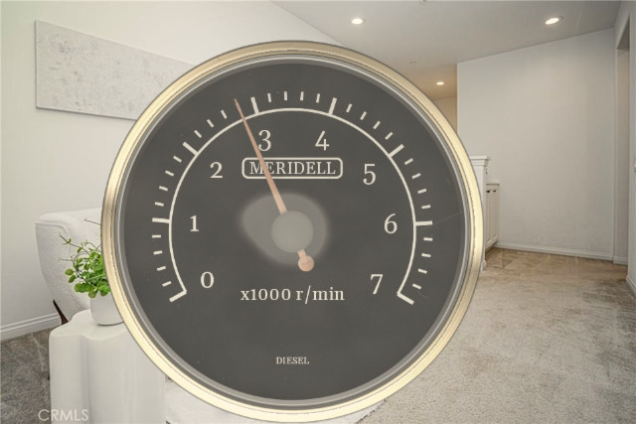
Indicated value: 2800 rpm
